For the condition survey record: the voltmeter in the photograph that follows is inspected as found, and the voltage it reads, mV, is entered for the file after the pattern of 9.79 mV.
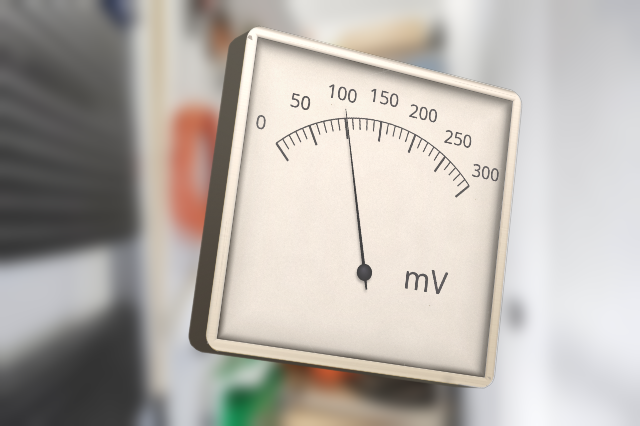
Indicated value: 100 mV
